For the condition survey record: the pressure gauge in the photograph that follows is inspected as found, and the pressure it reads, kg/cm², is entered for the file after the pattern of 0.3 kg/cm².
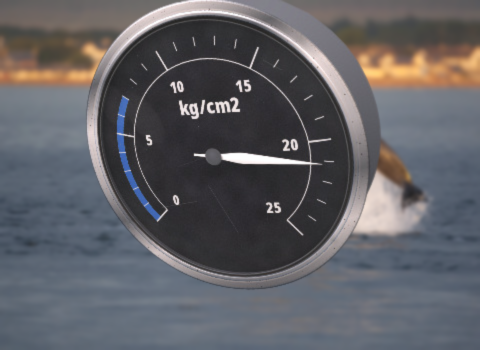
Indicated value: 21 kg/cm²
